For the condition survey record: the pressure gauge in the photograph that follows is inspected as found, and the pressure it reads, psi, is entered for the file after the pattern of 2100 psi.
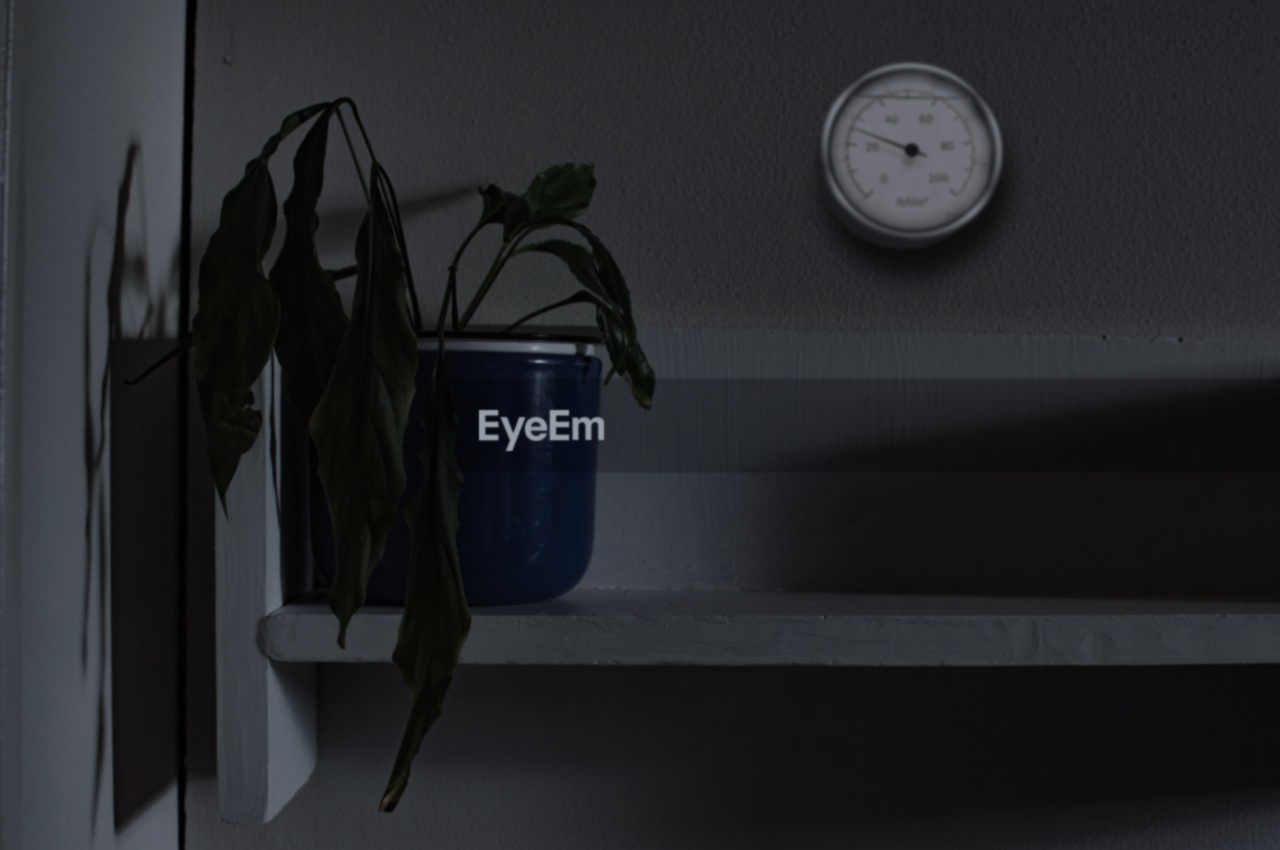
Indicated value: 25 psi
